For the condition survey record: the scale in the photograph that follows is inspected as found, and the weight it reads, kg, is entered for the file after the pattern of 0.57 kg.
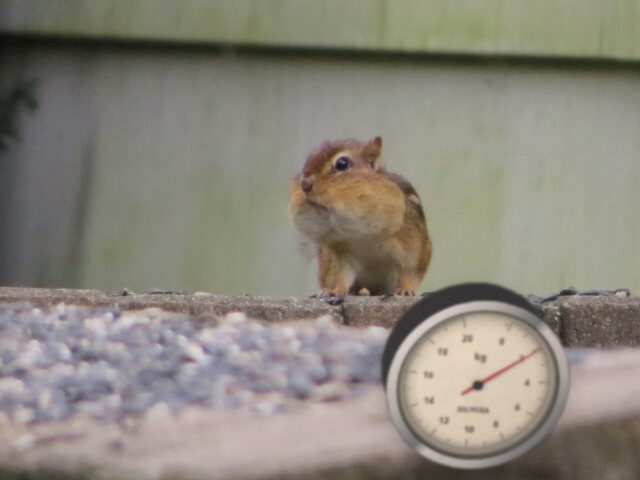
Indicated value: 2 kg
